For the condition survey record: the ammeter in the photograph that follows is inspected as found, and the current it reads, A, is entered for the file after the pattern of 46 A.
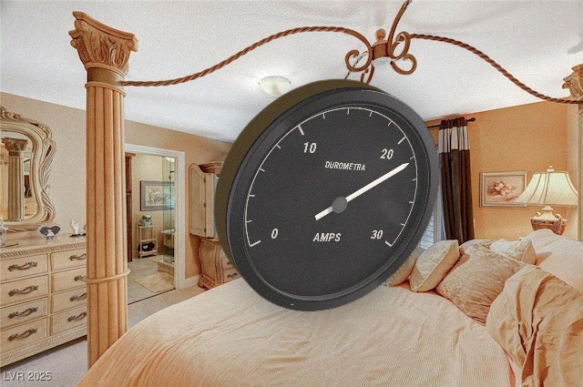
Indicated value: 22 A
